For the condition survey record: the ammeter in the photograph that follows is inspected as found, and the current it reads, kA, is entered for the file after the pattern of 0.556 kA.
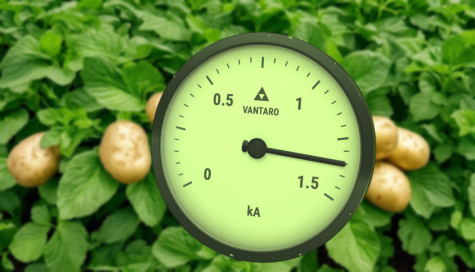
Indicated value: 1.35 kA
